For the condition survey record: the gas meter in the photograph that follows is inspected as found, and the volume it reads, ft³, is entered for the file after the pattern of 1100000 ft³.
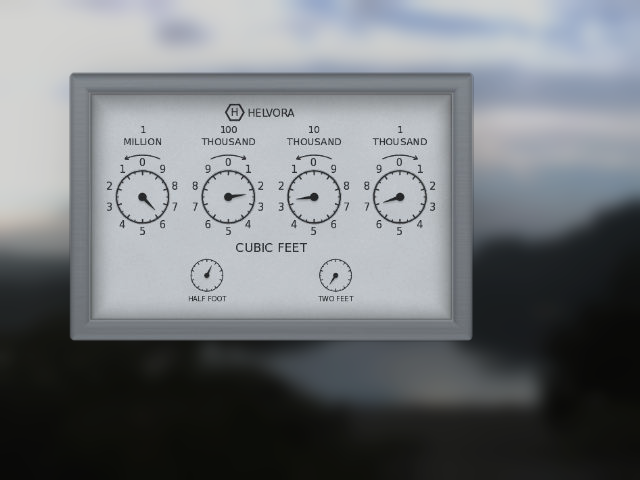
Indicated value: 622700 ft³
